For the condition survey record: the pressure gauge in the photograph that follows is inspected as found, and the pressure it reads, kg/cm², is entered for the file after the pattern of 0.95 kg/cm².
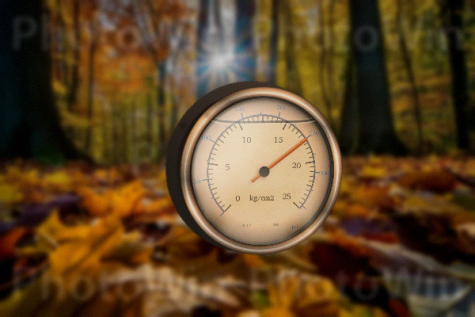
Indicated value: 17.5 kg/cm²
